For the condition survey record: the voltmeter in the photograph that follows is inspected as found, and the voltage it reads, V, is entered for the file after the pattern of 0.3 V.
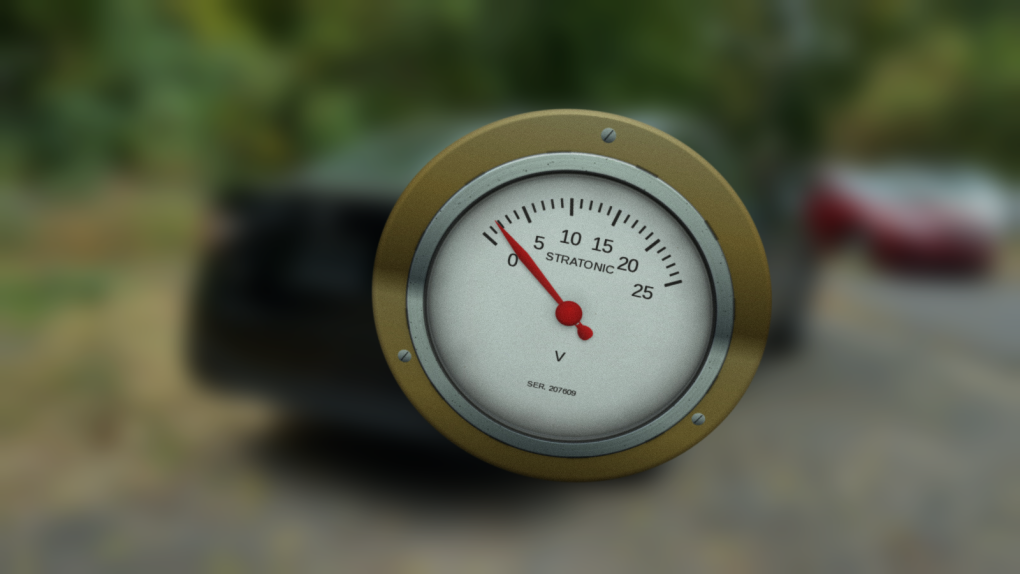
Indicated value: 2 V
